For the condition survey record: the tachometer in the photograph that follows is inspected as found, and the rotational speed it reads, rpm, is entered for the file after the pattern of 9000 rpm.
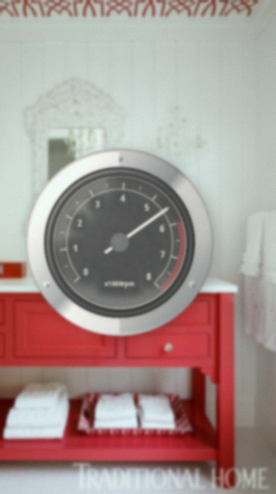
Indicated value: 5500 rpm
